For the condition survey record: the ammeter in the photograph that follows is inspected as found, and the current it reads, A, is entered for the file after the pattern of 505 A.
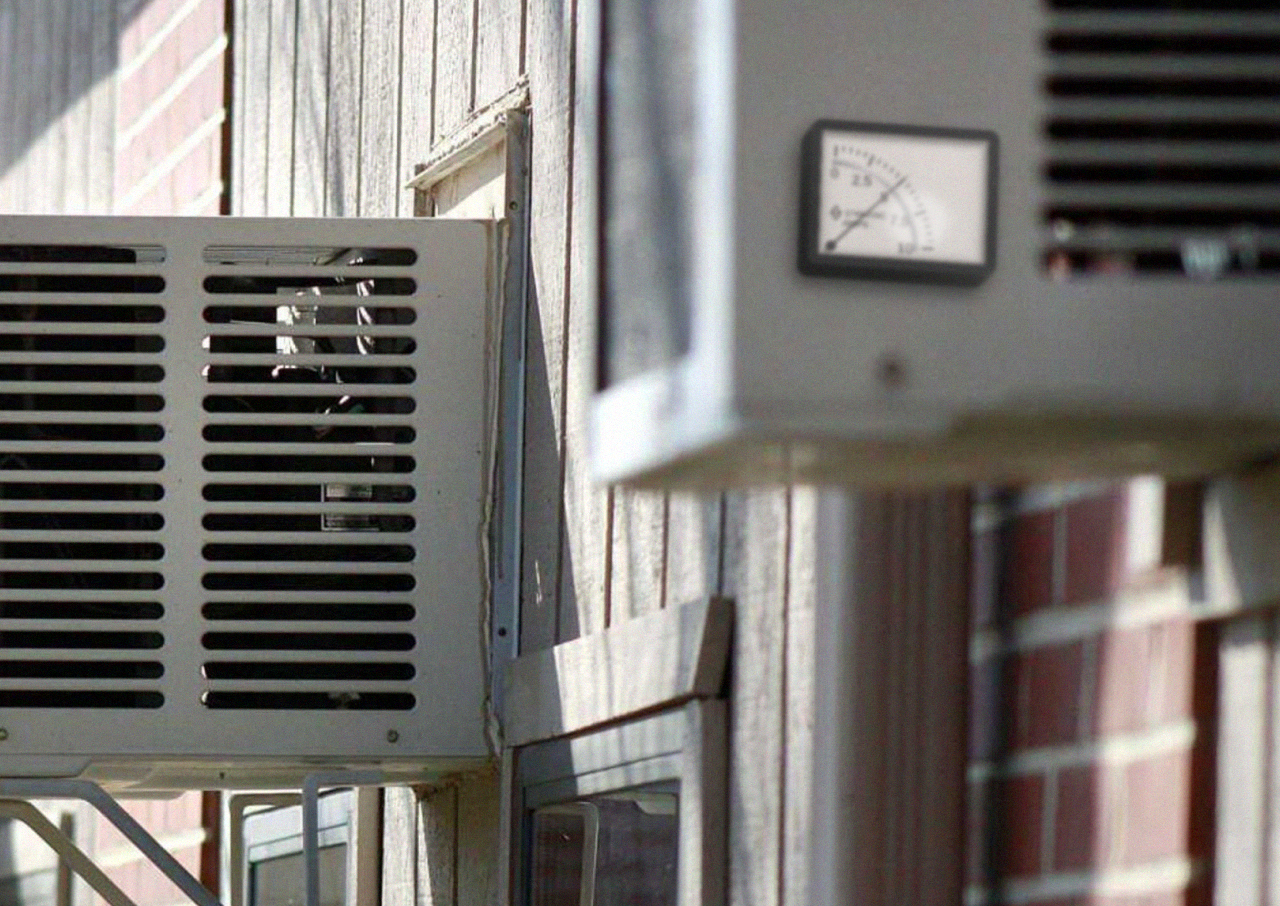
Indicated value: 5 A
